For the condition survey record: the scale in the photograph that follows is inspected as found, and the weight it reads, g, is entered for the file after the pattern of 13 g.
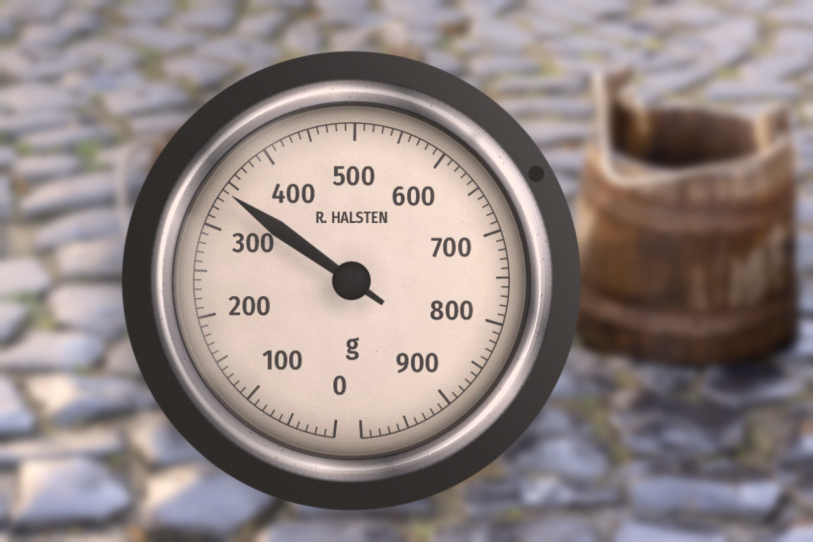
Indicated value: 340 g
